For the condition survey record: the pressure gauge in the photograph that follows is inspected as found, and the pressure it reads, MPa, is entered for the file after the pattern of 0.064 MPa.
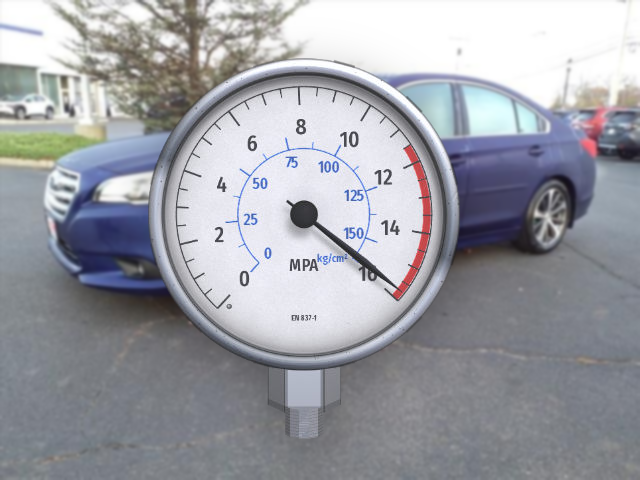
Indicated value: 15.75 MPa
